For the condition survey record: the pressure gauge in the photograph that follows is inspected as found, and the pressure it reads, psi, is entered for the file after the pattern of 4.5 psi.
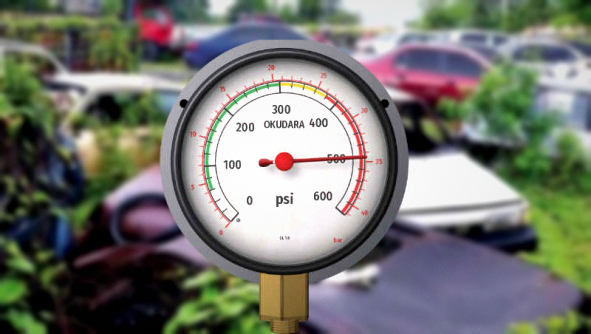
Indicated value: 500 psi
